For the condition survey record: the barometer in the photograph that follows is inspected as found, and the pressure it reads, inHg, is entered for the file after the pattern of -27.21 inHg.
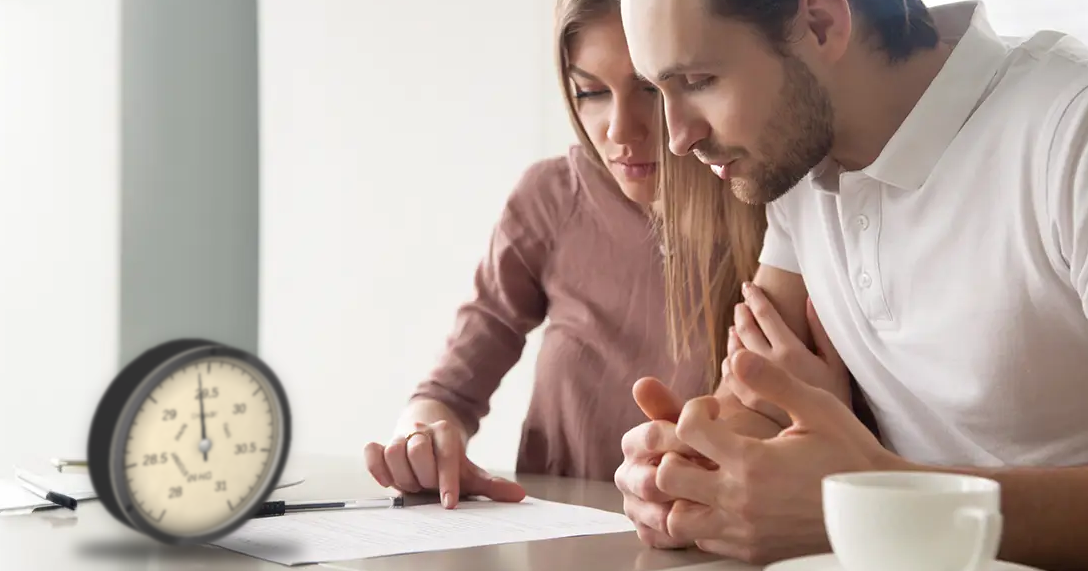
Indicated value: 29.4 inHg
